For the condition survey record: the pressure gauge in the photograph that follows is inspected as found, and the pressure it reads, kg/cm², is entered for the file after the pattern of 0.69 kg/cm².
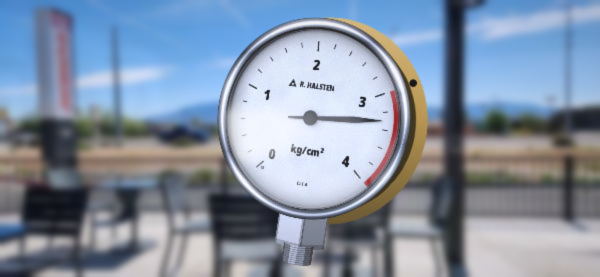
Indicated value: 3.3 kg/cm²
